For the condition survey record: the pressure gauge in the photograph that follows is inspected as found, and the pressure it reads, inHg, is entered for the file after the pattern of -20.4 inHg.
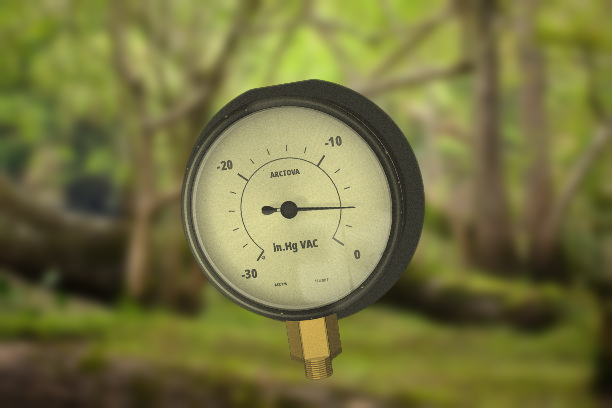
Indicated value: -4 inHg
